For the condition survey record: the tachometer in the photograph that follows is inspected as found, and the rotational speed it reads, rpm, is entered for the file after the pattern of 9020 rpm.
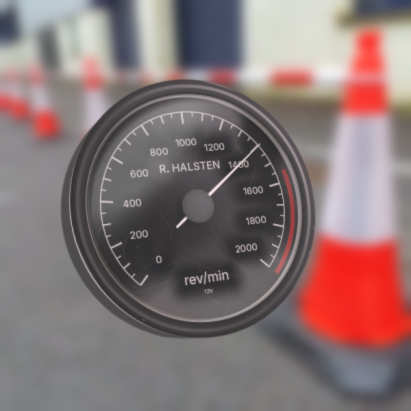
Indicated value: 1400 rpm
